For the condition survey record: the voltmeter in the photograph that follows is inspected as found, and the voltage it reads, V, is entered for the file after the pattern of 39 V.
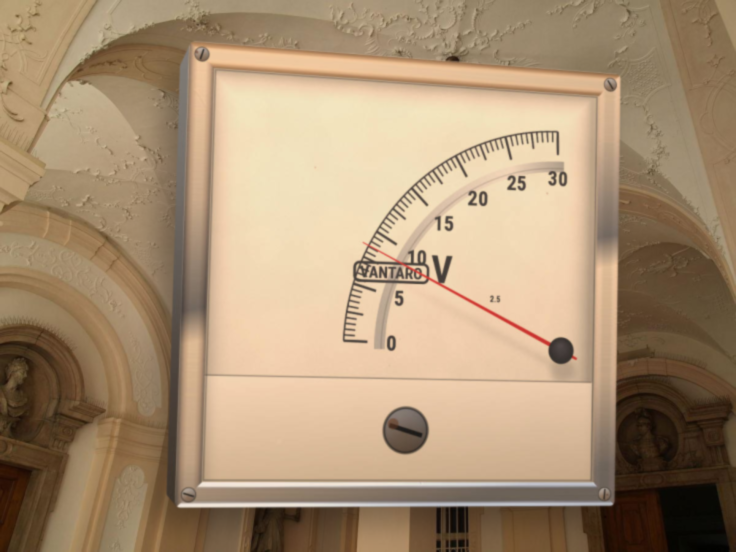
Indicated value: 8.5 V
